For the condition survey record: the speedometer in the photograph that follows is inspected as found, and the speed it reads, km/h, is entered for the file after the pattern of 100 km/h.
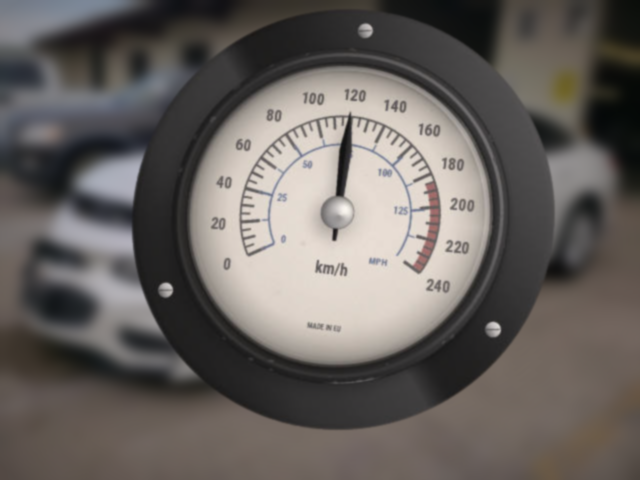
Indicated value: 120 km/h
